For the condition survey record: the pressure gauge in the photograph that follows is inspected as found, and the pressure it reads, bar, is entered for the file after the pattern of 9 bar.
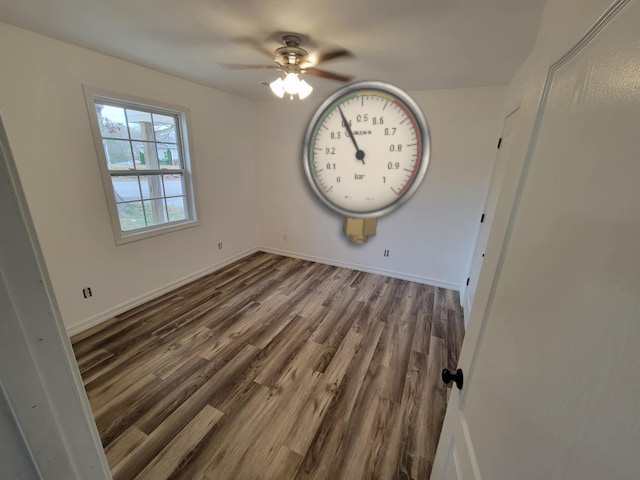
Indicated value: 0.4 bar
